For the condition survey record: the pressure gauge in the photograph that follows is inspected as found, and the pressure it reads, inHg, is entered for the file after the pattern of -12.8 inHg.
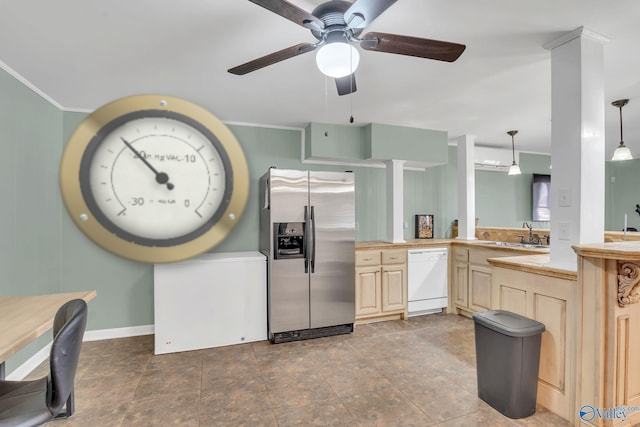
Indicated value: -20 inHg
